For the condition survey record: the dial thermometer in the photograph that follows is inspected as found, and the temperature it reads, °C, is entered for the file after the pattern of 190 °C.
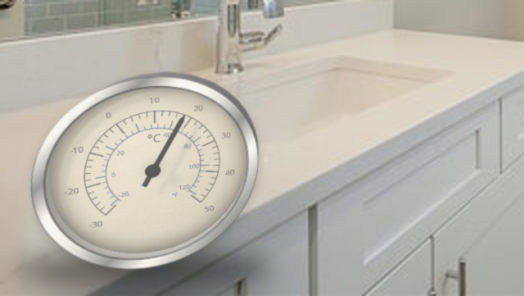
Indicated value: 18 °C
